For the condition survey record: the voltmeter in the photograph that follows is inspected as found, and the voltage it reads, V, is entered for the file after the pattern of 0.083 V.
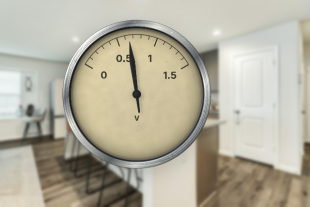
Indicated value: 0.65 V
